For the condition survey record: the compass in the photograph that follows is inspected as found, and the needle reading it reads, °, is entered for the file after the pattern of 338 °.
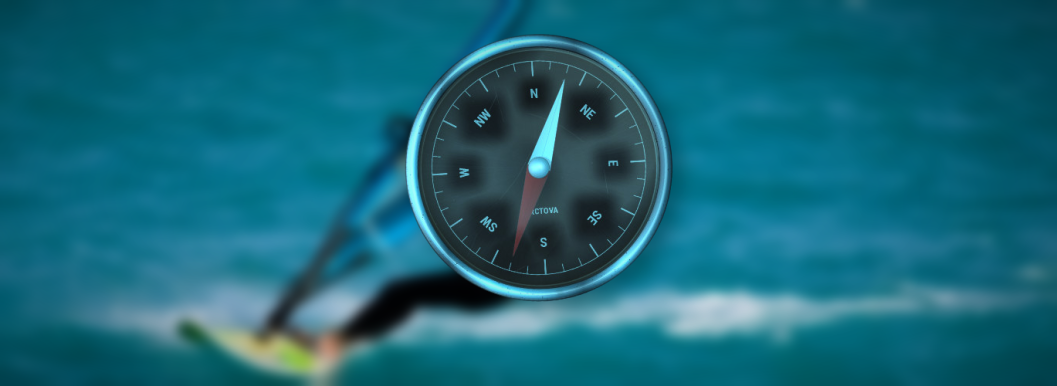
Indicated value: 200 °
